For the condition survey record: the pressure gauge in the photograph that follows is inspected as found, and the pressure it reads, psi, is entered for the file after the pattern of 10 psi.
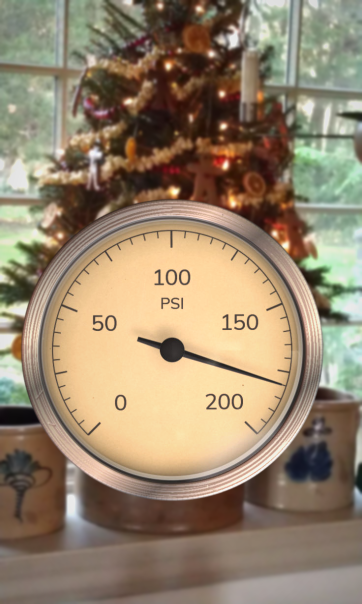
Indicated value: 180 psi
